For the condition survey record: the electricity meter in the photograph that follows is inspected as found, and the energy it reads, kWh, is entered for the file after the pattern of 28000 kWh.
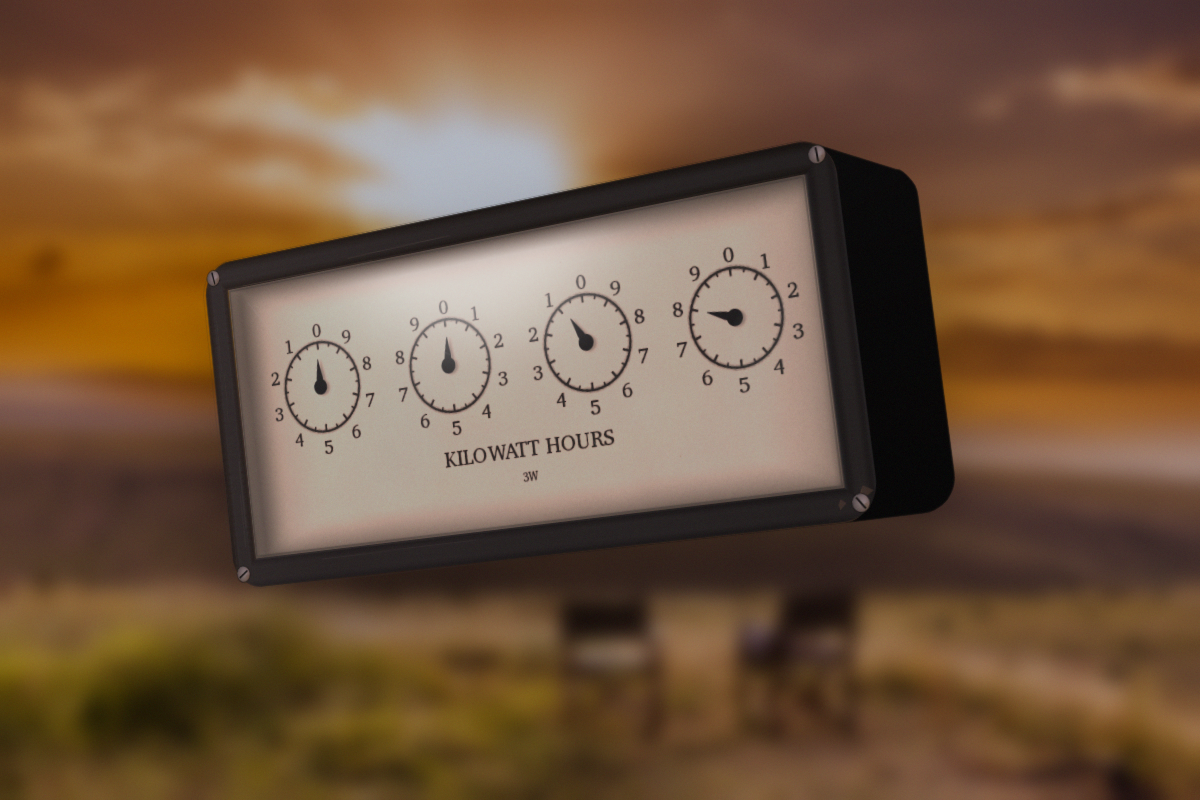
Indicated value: 8 kWh
